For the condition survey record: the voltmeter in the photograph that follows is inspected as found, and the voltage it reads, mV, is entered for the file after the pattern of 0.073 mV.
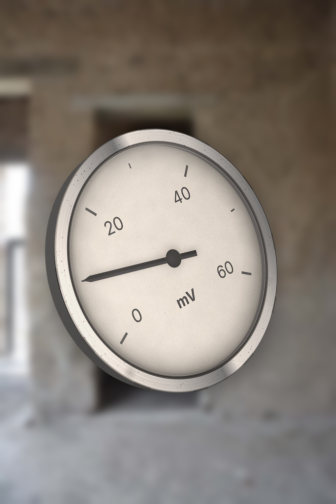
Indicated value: 10 mV
